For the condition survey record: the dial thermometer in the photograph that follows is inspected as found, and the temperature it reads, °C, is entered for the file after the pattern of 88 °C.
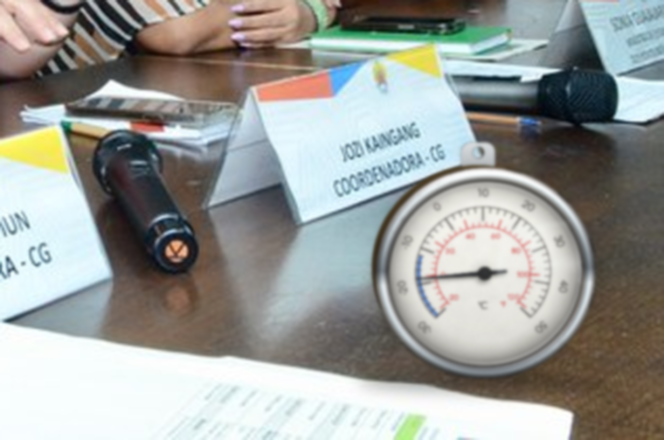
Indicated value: -18 °C
